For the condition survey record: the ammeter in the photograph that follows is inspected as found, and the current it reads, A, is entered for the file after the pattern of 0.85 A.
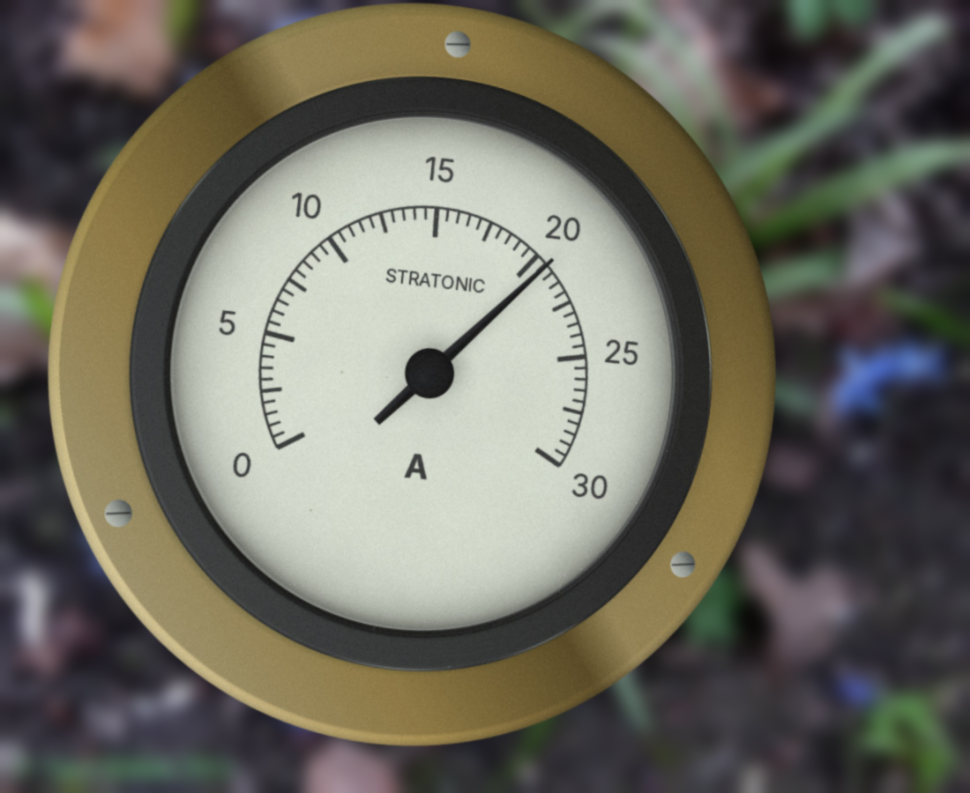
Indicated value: 20.5 A
